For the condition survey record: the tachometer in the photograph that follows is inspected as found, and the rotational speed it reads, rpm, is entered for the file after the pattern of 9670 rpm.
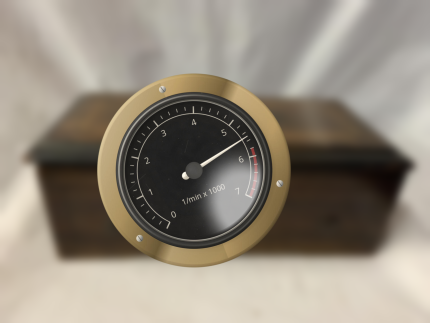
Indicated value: 5500 rpm
